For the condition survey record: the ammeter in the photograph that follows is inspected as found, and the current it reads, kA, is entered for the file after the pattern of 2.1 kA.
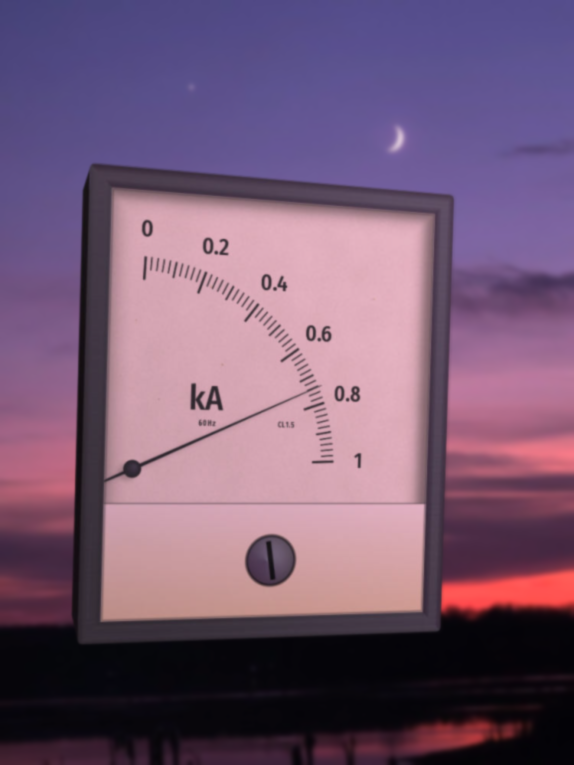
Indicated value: 0.74 kA
